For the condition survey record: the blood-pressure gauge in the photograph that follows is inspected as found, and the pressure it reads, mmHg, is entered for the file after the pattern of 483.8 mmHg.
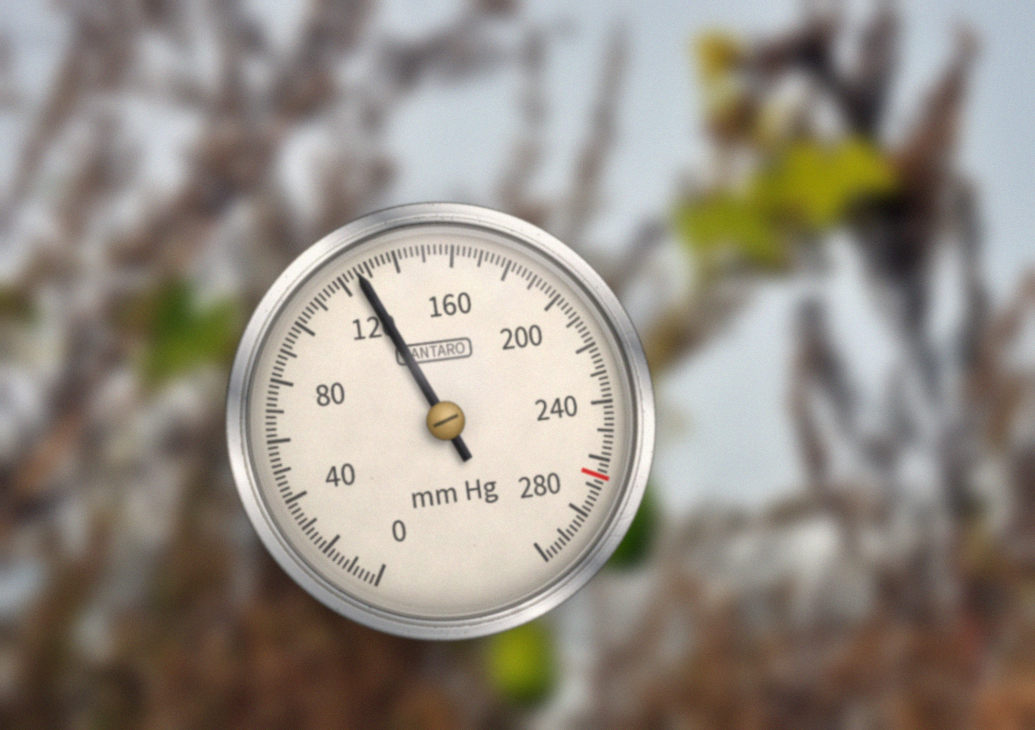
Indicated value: 126 mmHg
